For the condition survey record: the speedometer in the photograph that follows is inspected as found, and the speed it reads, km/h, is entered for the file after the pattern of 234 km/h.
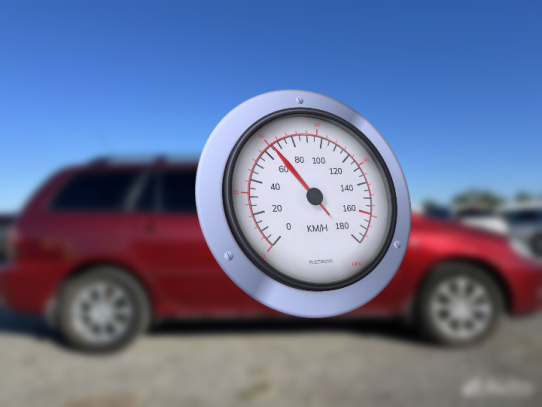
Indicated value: 65 km/h
